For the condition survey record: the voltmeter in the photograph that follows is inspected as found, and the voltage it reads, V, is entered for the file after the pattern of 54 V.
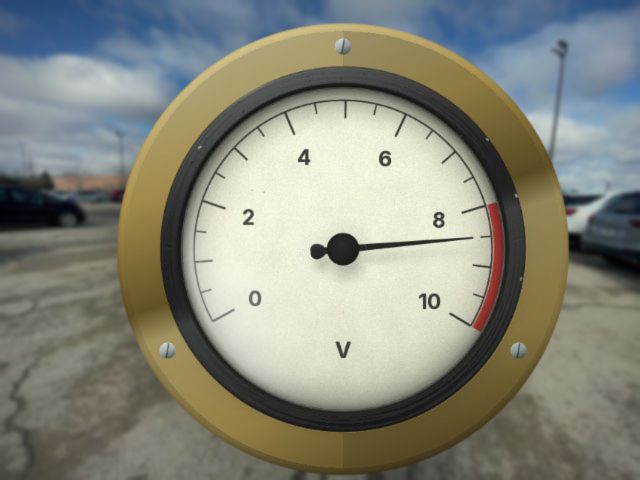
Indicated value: 8.5 V
